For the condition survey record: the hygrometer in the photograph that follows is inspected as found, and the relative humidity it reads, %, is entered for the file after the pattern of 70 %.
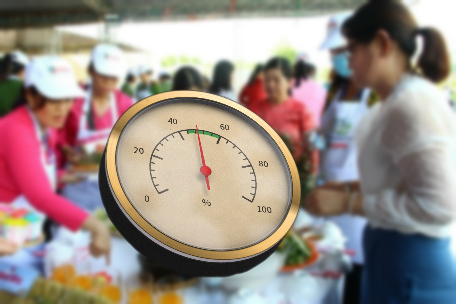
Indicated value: 48 %
